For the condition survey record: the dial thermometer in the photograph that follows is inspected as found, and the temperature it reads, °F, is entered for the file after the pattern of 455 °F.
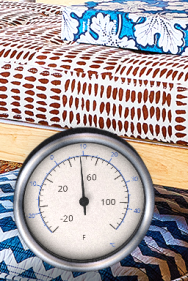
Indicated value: 48 °F
